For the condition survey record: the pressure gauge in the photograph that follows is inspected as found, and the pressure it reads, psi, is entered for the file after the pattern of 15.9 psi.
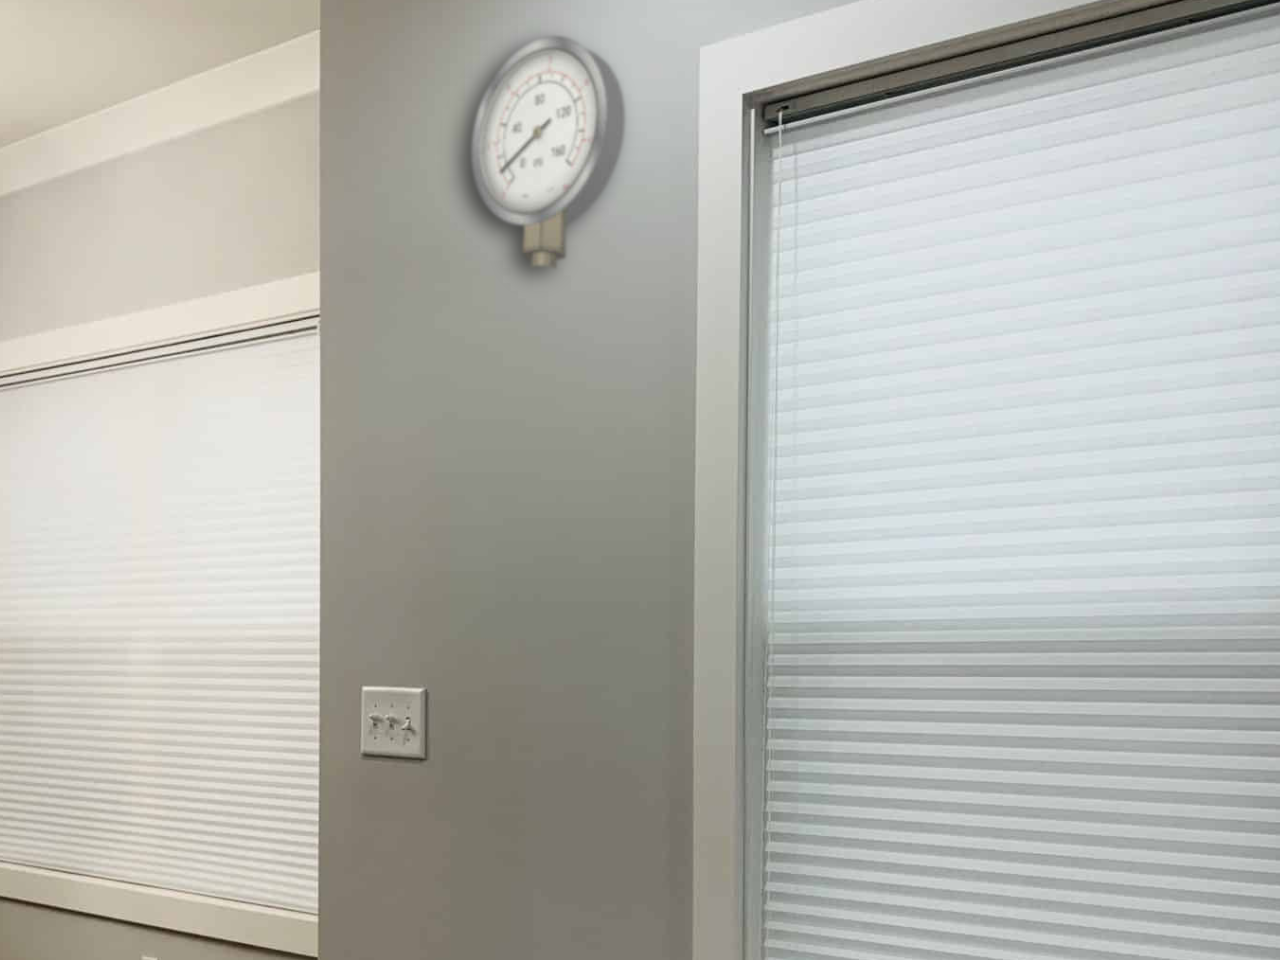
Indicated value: 10 psi
